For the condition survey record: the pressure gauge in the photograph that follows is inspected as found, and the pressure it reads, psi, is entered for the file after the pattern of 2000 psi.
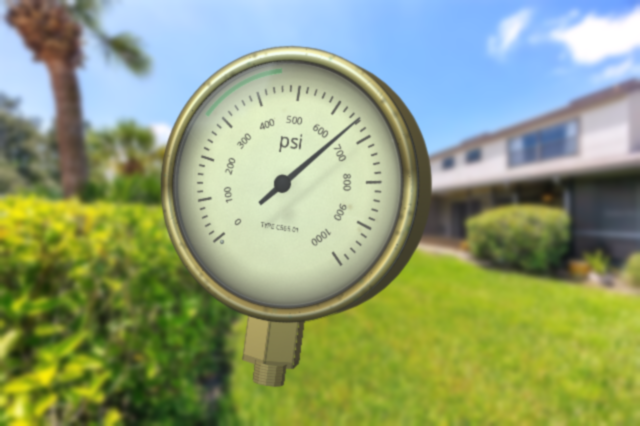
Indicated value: 660 psi
